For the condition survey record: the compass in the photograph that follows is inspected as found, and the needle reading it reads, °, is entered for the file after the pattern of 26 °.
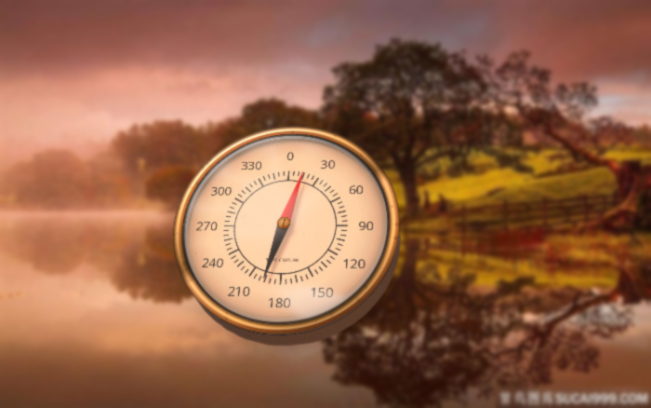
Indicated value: 15 °
